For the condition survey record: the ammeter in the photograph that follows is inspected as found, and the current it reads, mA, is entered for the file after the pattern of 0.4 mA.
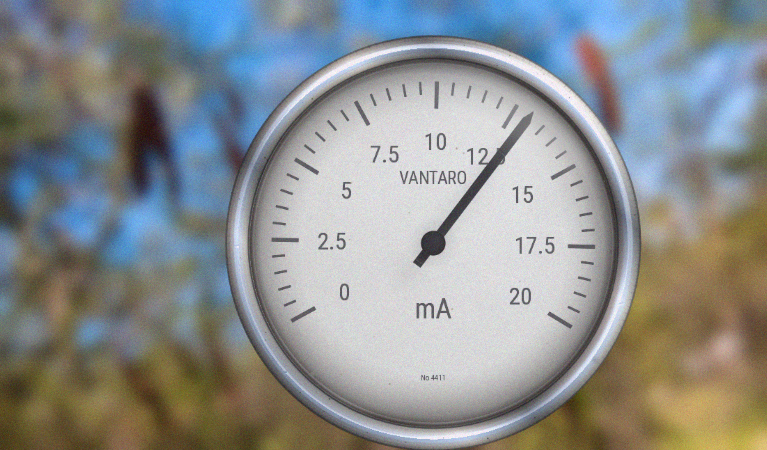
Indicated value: 13 mA
